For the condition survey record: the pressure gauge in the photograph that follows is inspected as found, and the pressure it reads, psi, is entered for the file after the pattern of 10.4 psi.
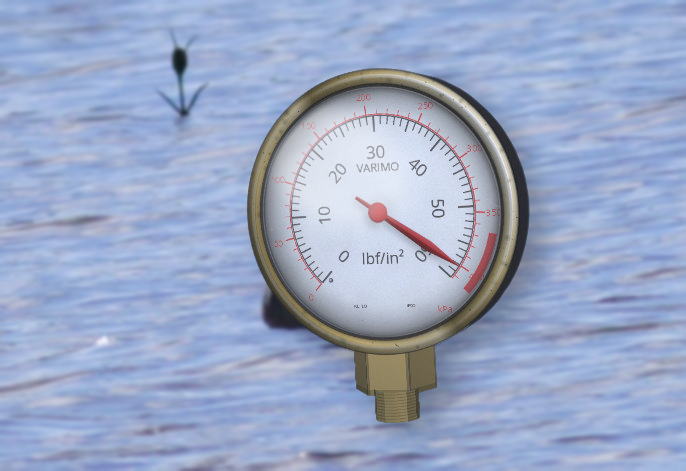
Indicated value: 58 psi
